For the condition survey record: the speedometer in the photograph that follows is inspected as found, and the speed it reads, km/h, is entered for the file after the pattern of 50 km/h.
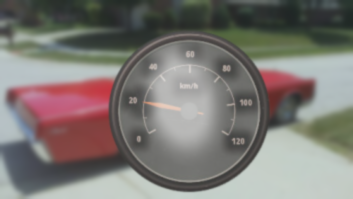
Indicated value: 20 km/h
